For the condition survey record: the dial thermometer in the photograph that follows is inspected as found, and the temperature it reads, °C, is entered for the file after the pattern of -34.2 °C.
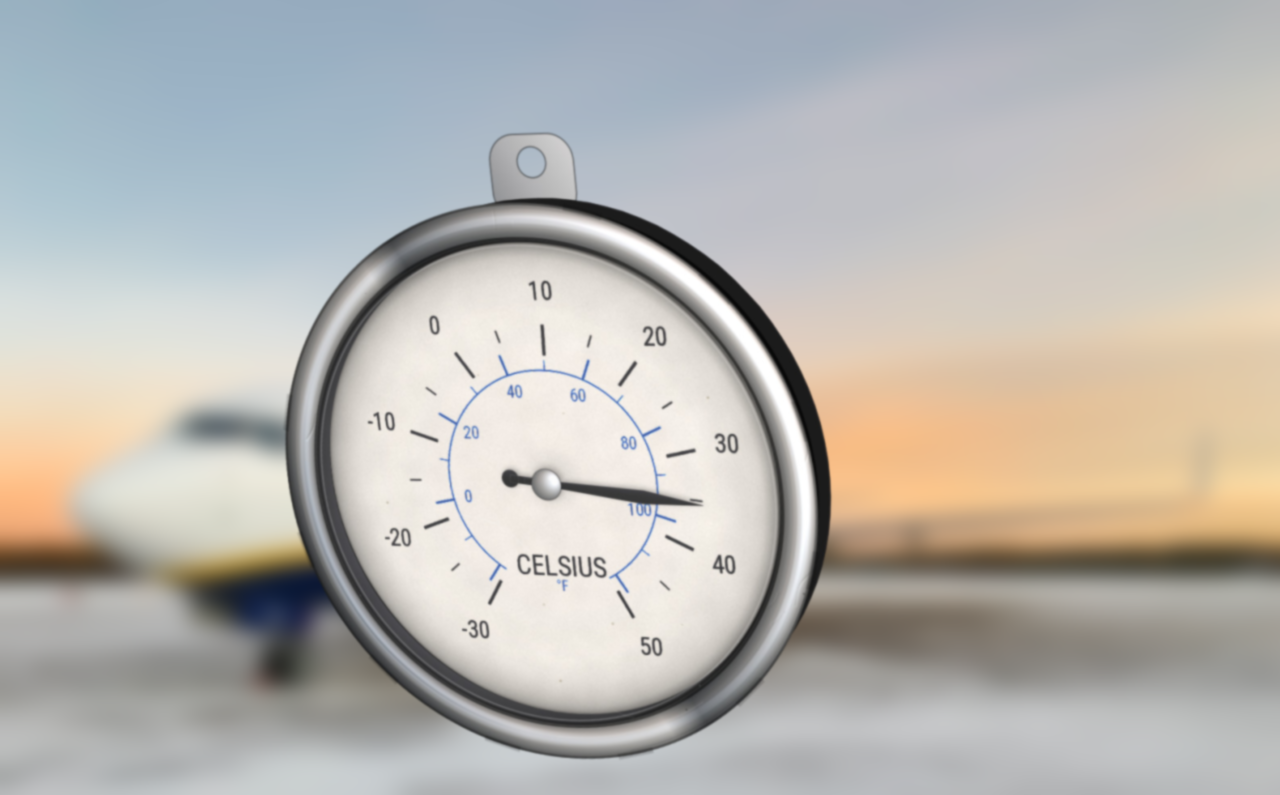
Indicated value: 35 °C
